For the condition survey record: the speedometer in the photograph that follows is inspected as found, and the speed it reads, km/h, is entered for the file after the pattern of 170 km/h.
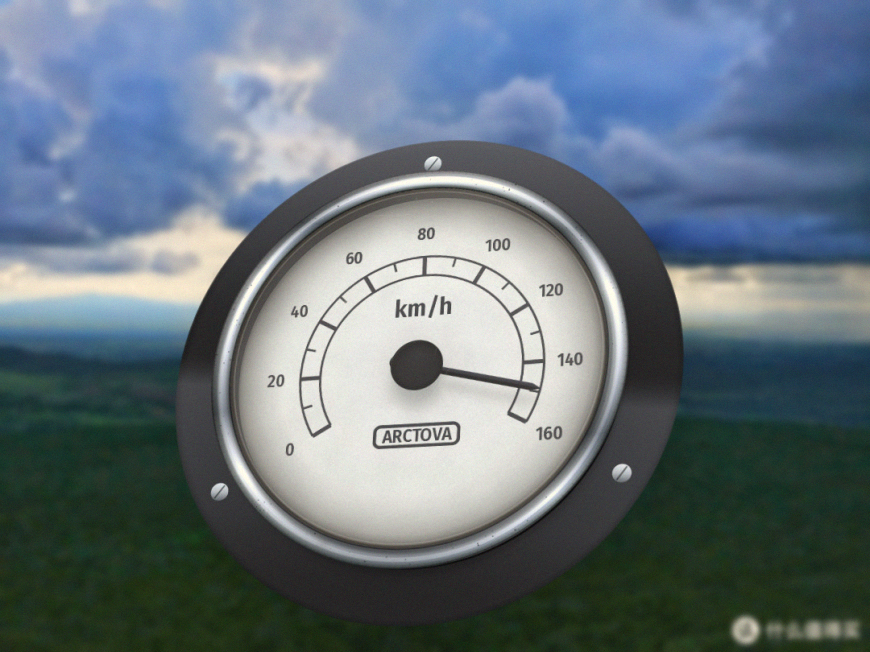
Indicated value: 150 km/h
